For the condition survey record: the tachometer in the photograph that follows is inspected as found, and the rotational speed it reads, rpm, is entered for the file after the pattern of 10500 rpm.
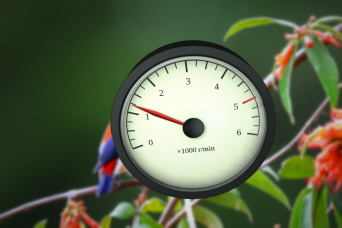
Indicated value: 1250 rpm
